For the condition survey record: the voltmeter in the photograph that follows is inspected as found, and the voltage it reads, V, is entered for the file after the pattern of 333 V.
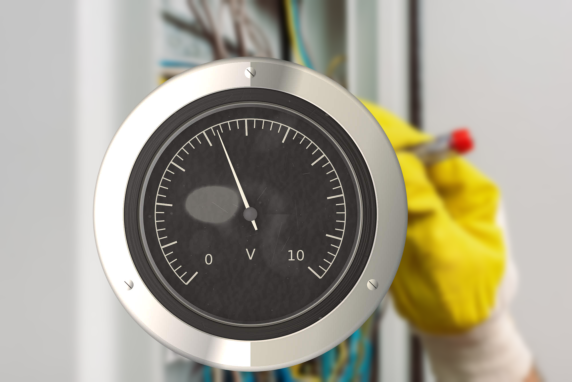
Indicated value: 4.3 V
